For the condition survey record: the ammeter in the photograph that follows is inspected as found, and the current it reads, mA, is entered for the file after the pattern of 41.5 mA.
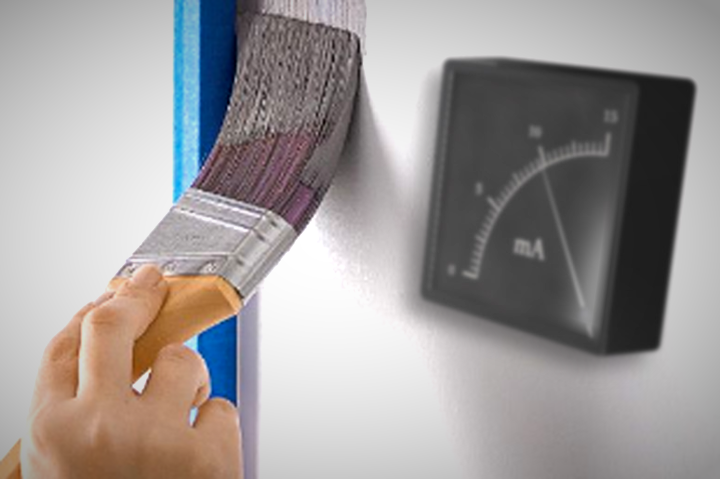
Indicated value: 10 mA
